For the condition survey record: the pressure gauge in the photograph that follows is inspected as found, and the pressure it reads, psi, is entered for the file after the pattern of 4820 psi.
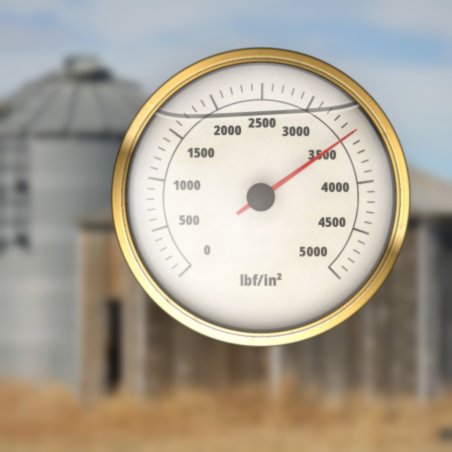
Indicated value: 3500 psi
